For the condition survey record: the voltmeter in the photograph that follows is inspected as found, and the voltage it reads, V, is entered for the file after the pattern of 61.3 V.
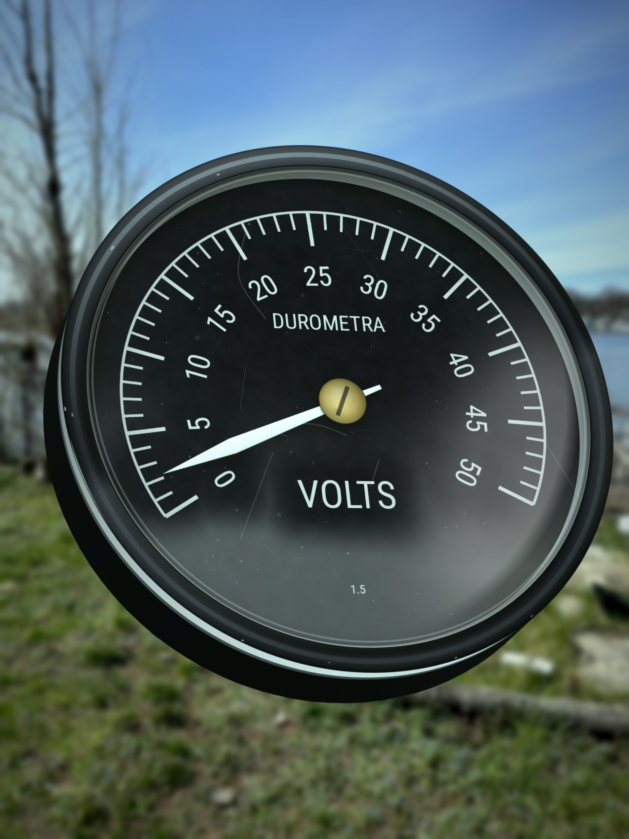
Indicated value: 2 V
